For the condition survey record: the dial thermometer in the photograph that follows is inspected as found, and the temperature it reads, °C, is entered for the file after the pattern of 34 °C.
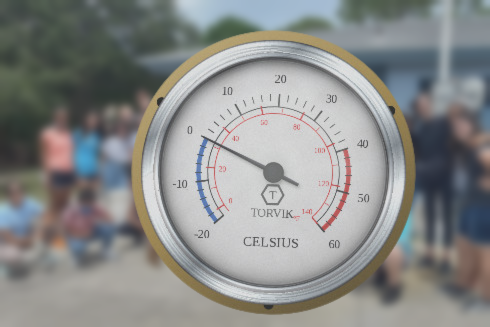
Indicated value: 0 °C
